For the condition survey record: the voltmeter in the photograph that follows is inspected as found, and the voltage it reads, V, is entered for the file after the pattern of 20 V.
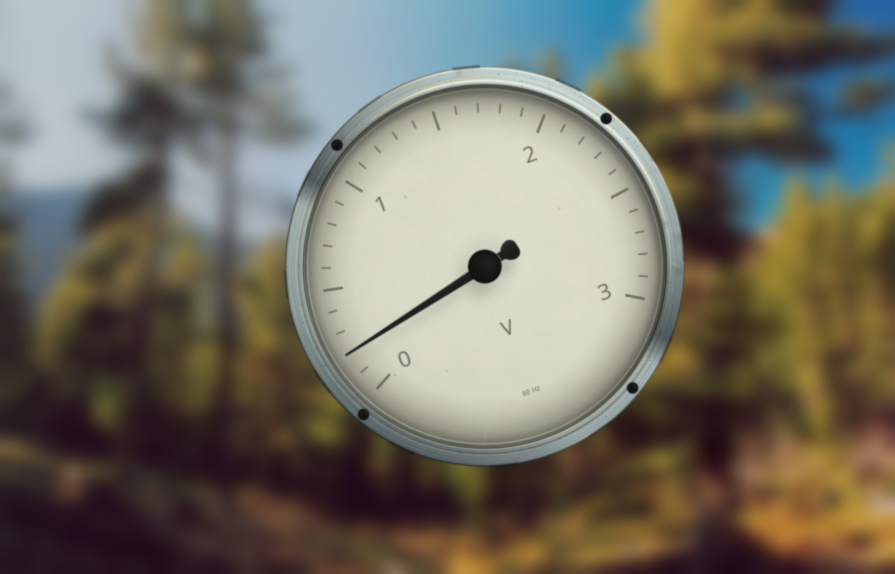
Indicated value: 0.2 V
